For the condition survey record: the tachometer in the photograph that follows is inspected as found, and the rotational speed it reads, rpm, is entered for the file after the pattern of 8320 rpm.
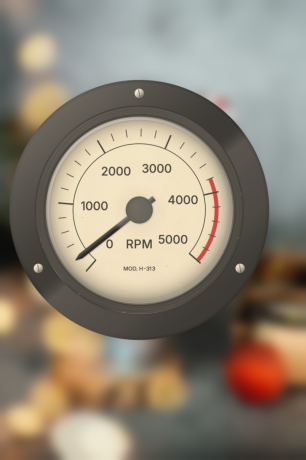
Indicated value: 200 rpm
